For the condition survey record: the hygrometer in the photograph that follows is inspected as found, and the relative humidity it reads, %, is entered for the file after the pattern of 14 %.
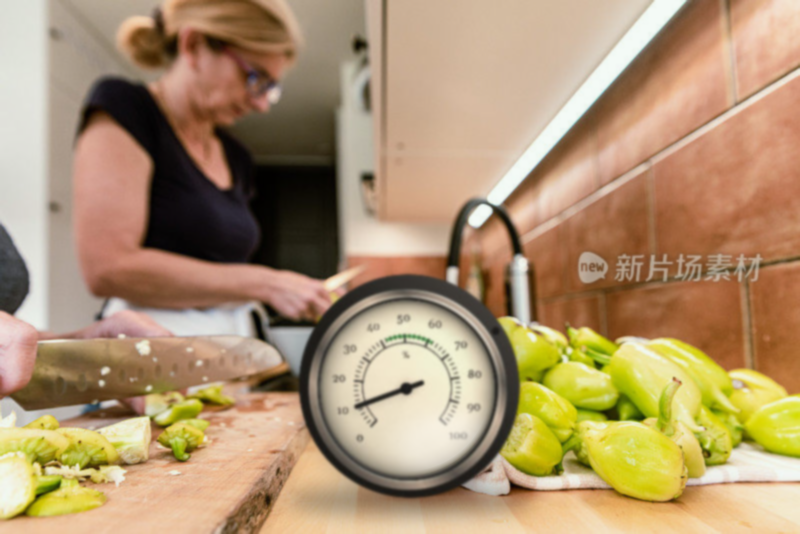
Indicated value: 10 %
